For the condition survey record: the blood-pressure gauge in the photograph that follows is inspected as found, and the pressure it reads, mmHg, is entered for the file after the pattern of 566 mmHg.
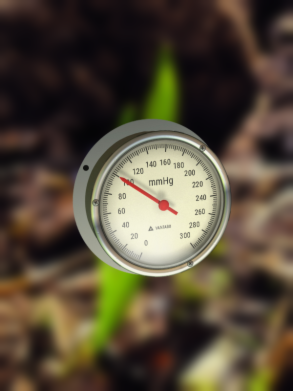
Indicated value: 100 mmHg
